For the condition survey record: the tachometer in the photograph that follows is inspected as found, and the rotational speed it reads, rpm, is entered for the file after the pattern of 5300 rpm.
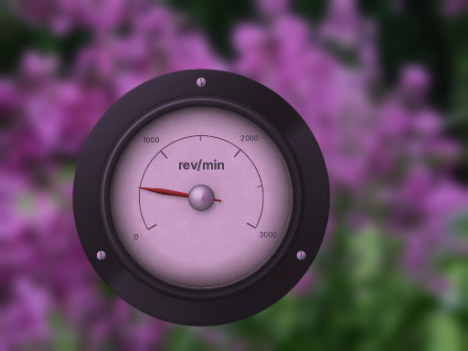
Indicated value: 500 rpm
